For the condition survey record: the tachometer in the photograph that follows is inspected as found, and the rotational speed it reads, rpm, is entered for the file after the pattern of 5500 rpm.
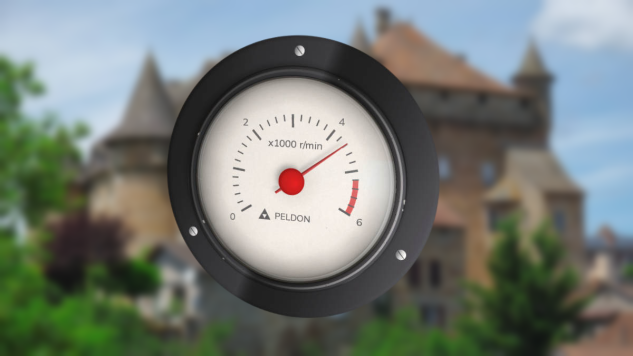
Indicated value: 4400 rpm
